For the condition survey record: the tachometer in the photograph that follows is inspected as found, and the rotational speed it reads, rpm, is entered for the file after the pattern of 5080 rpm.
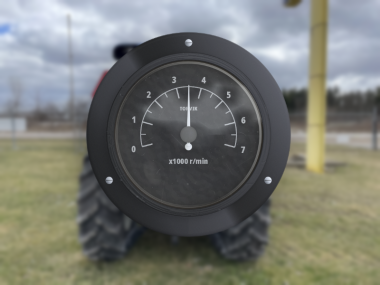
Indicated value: 3500 rpm
